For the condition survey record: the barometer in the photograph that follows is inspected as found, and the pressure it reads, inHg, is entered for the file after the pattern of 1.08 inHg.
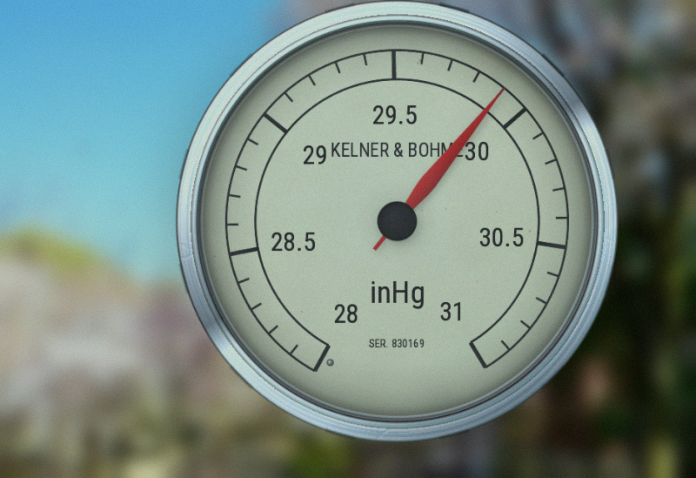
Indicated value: 29.9 inHg
